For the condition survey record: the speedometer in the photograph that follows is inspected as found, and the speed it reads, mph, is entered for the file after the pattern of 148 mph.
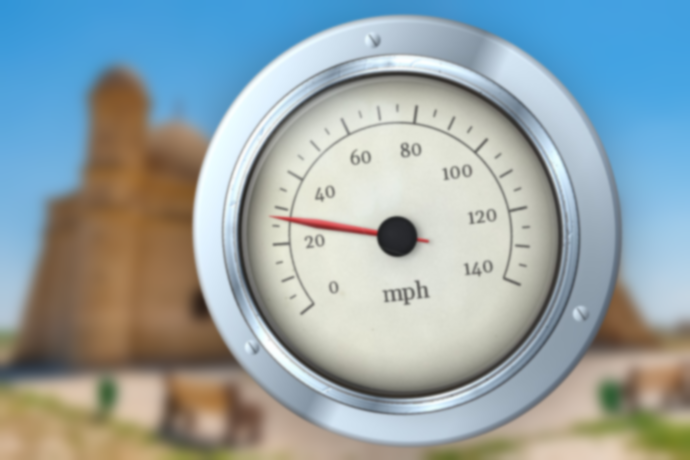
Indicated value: 27.5 mph
